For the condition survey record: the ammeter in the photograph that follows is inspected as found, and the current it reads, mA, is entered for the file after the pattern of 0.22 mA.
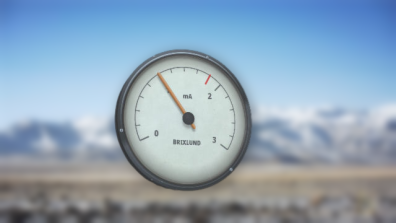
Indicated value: 1 mA
